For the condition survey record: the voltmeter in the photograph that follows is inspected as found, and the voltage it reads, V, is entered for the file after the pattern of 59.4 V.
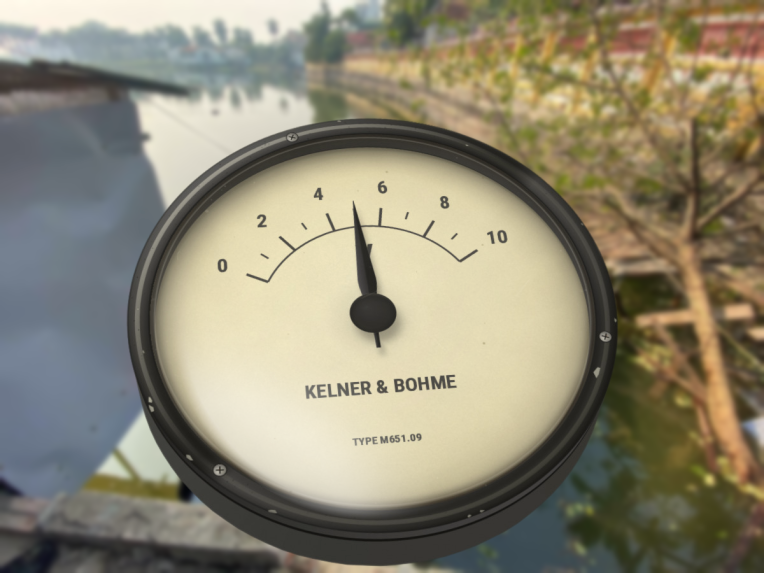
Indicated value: 5 V
